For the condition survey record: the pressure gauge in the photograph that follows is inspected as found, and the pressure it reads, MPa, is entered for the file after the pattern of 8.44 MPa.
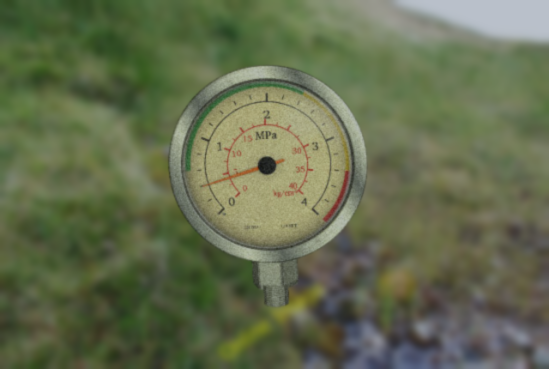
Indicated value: 0.4 MPa
